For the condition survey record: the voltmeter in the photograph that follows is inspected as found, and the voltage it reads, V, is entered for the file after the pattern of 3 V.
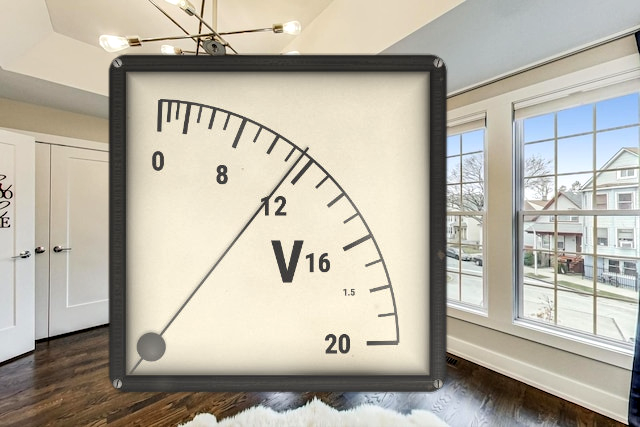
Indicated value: 11.5 V
